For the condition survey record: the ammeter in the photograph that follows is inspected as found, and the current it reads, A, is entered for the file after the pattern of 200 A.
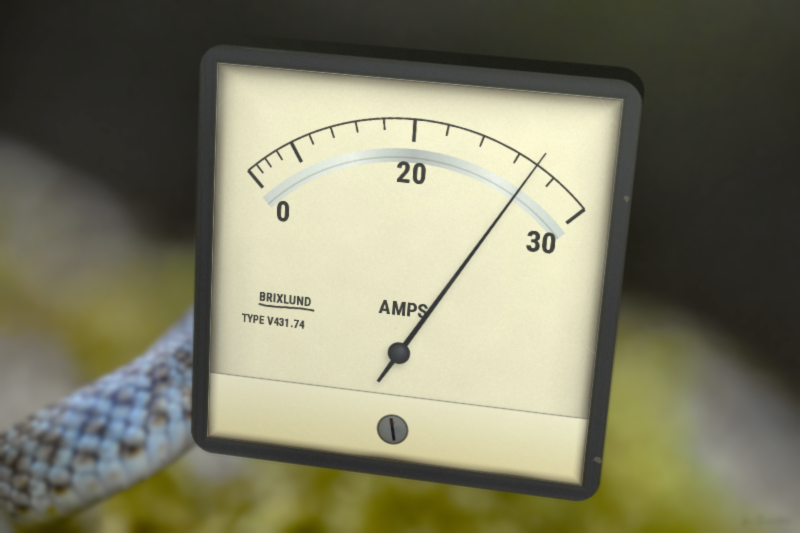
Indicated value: 27 A
